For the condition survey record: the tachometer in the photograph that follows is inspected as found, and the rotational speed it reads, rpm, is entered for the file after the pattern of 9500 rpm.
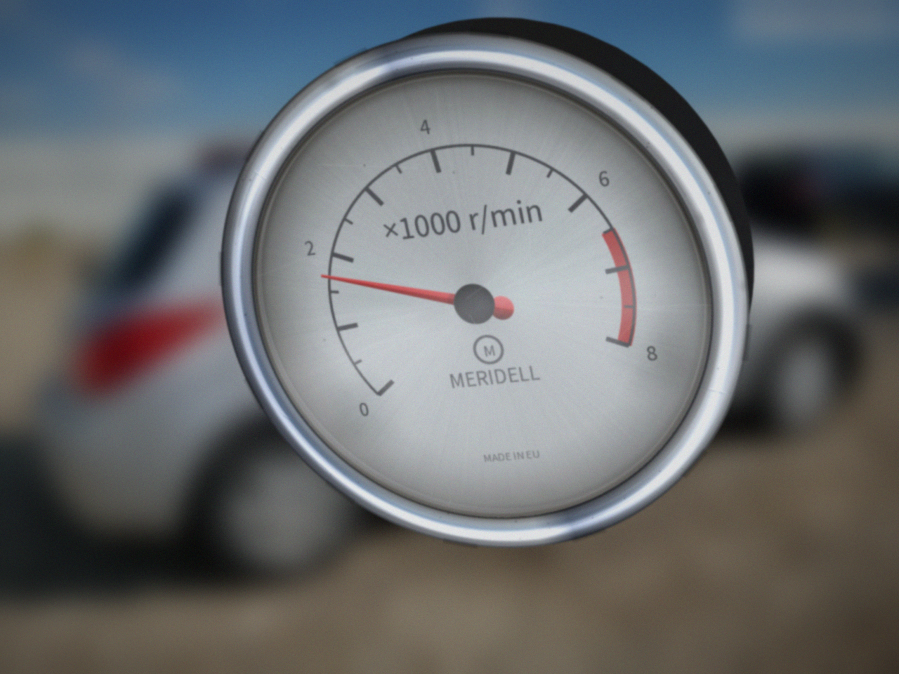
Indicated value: 1750 rpm
